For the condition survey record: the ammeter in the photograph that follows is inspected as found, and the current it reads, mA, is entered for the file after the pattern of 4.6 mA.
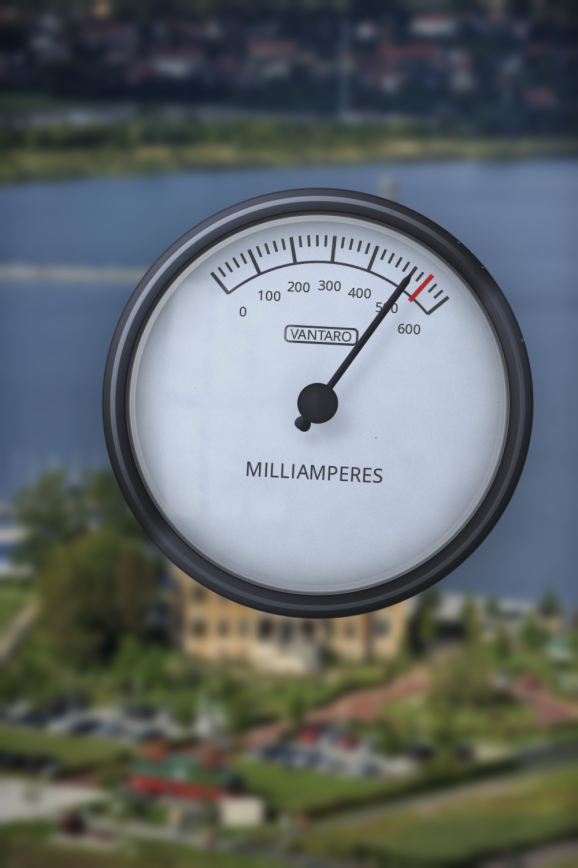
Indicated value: 500 mA
